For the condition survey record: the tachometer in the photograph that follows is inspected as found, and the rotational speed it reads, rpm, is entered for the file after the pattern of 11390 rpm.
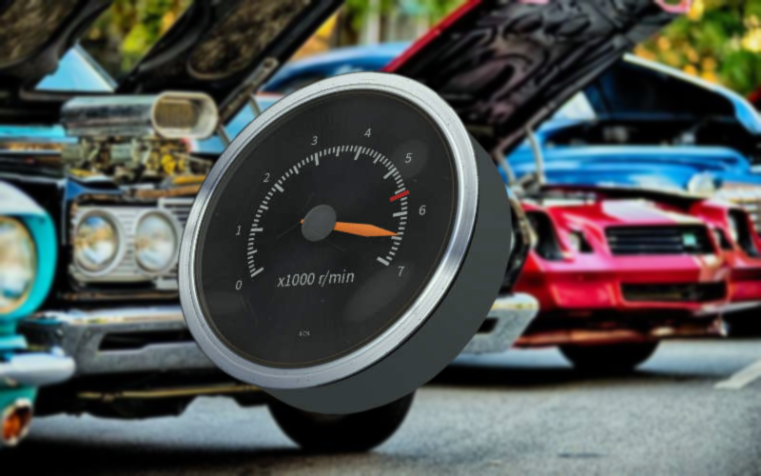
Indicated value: 6500 rpm
